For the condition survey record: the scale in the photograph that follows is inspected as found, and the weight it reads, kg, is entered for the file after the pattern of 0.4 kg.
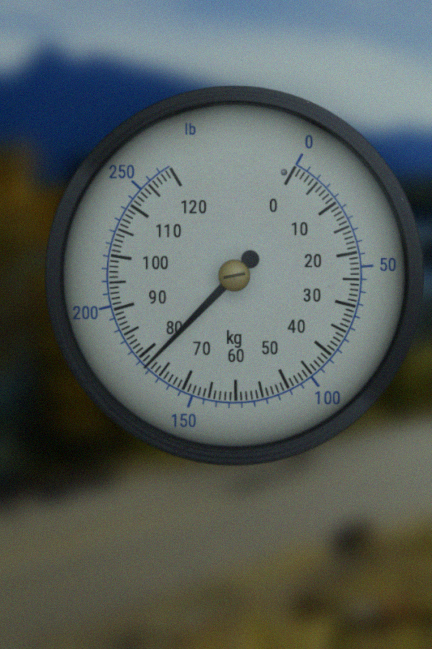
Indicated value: 78 kg
